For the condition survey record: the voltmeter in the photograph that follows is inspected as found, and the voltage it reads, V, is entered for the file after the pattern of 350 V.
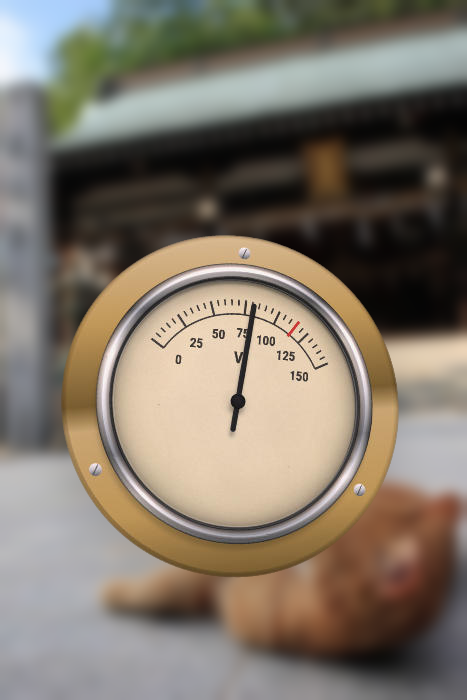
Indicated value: 80 V
